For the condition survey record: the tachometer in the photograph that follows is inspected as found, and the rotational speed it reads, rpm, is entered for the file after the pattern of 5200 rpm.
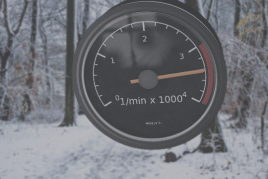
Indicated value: 3400 rpm
